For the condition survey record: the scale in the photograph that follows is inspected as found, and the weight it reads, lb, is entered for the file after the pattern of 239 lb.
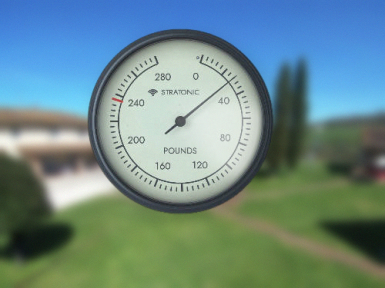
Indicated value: 28 lb
